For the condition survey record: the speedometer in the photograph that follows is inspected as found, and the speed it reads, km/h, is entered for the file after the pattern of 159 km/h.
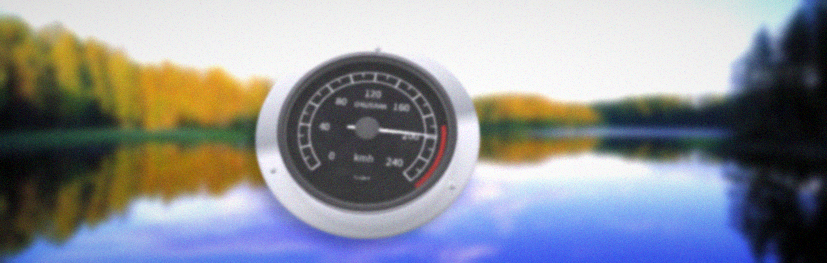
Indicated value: 200 km/h
